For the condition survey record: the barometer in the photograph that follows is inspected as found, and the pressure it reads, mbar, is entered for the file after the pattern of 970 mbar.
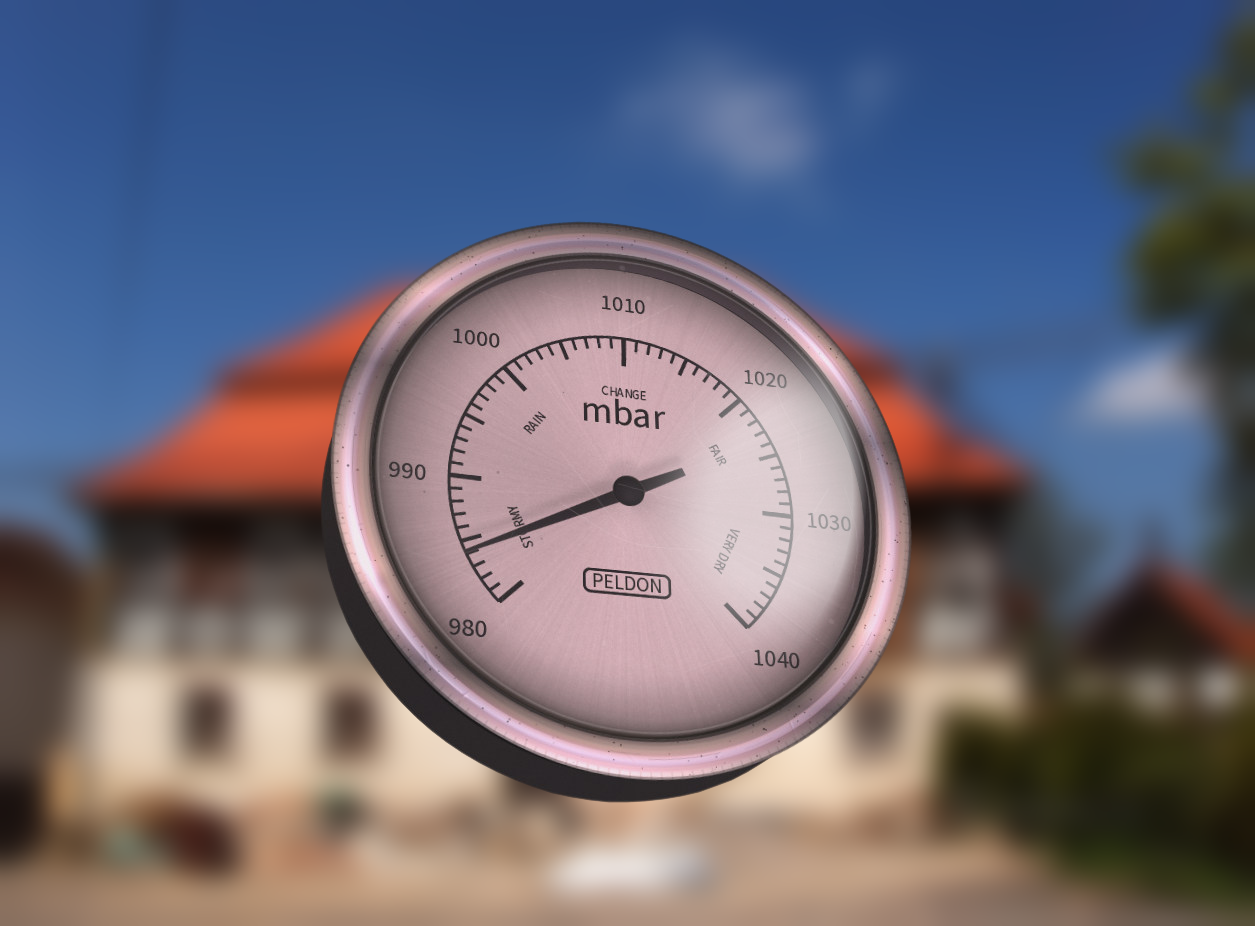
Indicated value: 984 mbar
